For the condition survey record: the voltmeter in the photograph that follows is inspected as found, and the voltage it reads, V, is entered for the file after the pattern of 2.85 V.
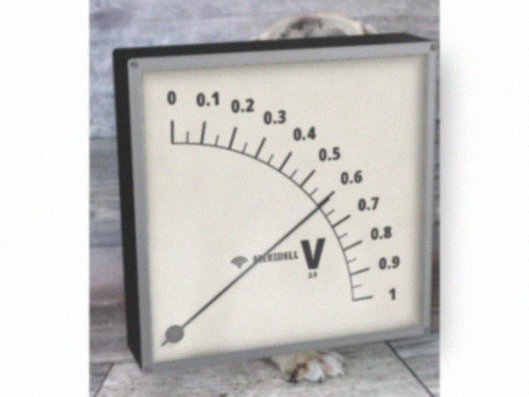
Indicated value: 0.6 V
